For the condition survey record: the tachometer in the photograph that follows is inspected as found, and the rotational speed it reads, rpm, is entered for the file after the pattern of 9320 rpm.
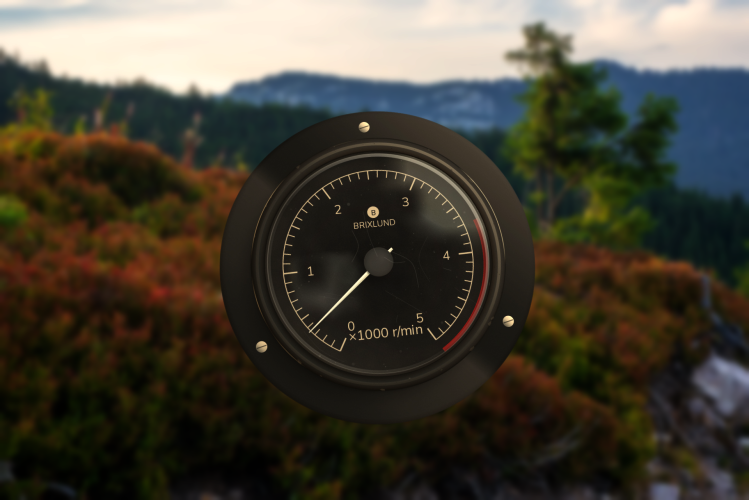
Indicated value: 350 rpm
